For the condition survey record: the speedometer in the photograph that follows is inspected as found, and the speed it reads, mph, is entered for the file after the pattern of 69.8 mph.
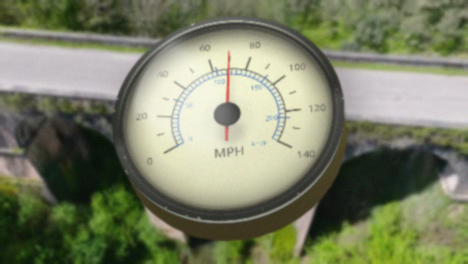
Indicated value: 70 mph
